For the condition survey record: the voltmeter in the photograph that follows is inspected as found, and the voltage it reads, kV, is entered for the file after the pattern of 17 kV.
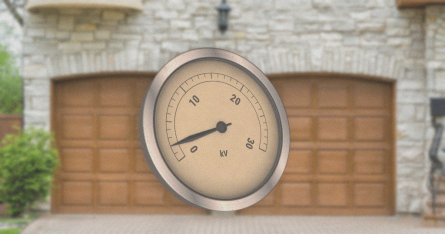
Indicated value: 2 kV
